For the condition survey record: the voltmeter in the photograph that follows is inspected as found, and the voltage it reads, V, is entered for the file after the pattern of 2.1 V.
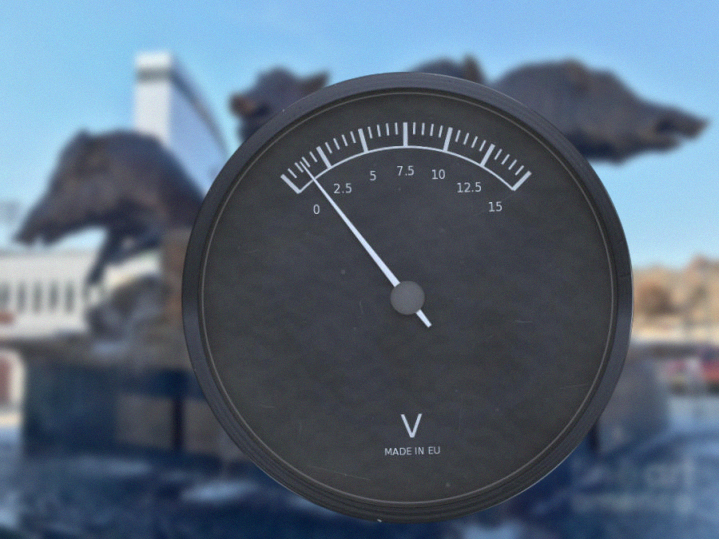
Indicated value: 1.25 V
